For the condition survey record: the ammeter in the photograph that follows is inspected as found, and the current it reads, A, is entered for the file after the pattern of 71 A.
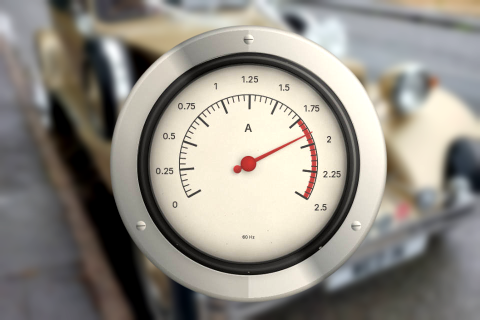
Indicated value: 1.9 A
